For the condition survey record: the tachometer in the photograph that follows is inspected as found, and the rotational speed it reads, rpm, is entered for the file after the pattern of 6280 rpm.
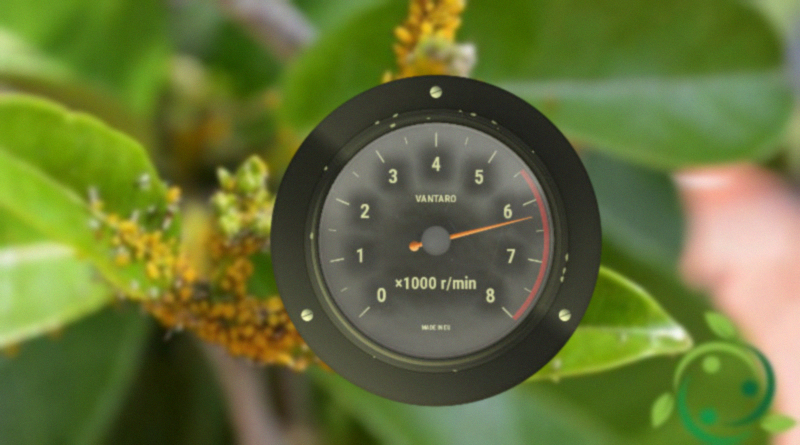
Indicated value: 6250 rpm
